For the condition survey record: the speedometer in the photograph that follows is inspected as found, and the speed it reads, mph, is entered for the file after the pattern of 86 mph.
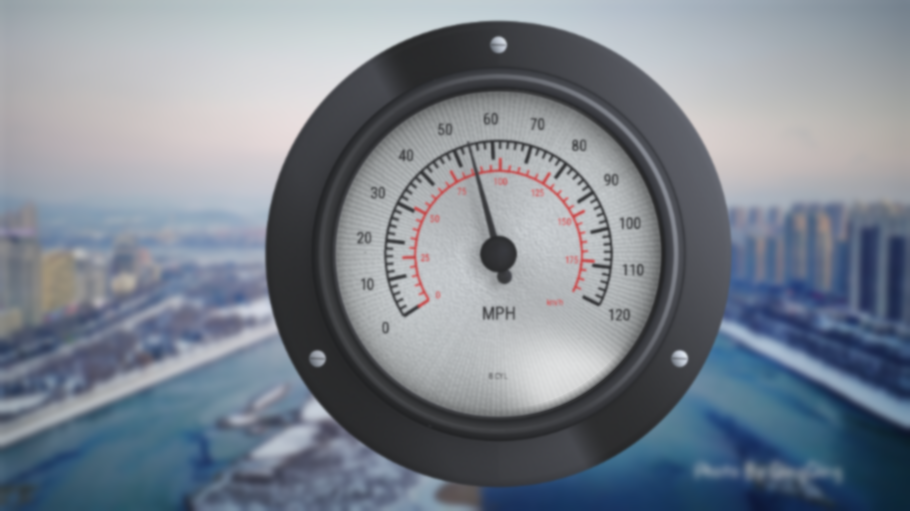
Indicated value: 54 mph
